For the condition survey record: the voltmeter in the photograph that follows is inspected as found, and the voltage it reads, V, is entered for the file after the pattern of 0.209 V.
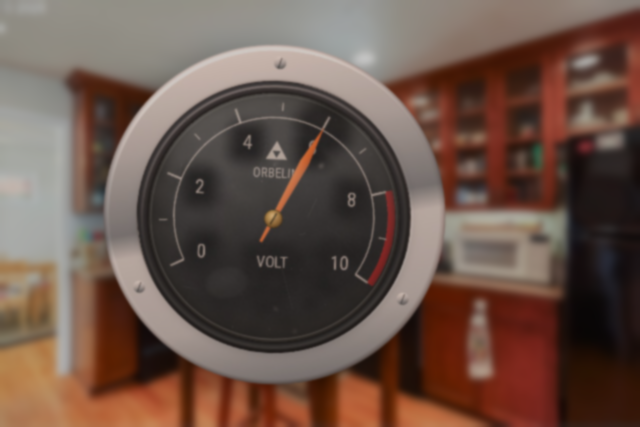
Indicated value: 6 V
